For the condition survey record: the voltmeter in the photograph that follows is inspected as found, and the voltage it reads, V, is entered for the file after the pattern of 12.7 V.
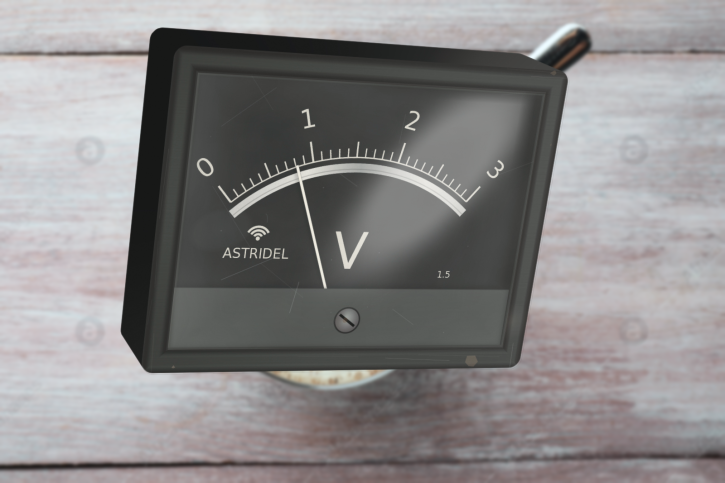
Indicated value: 0.8 V
